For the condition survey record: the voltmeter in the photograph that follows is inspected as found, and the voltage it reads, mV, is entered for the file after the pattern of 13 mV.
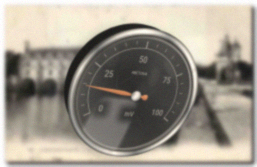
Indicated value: 15 mV
